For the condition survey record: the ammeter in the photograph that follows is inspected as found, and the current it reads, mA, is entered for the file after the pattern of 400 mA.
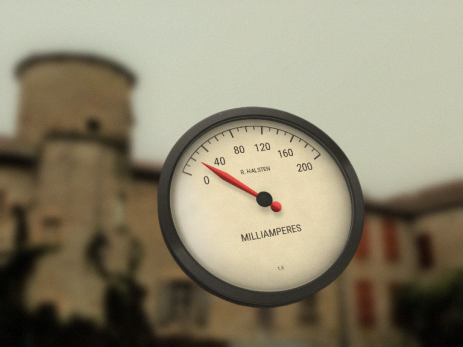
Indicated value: 20 mA
